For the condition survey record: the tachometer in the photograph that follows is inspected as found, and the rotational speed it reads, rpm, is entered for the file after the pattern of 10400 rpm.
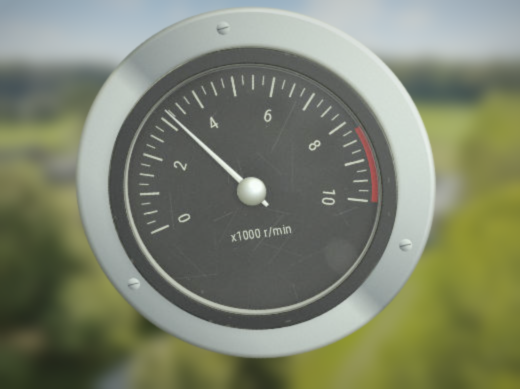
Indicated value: 3250 rpm
